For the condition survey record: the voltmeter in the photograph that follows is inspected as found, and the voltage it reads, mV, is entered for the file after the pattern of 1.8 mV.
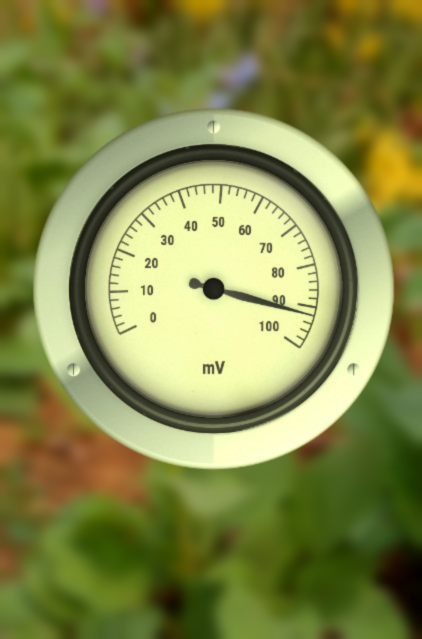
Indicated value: 92 mV
